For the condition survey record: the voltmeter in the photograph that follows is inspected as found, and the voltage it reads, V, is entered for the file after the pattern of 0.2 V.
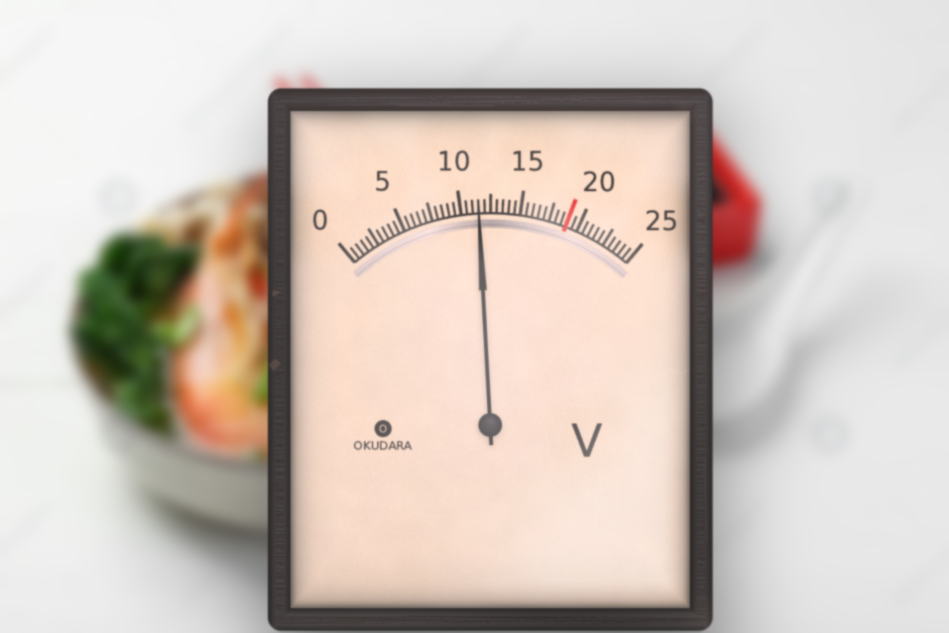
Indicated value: 11.5 V
